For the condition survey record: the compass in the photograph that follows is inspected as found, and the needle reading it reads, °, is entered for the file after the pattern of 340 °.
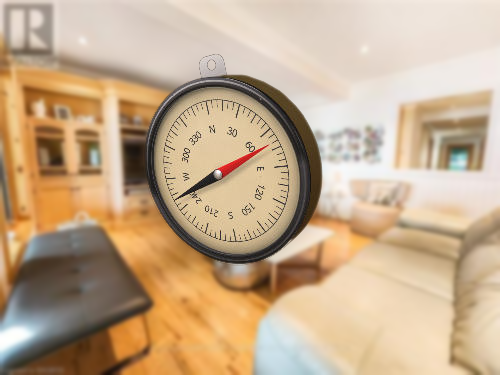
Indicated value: 70 °
